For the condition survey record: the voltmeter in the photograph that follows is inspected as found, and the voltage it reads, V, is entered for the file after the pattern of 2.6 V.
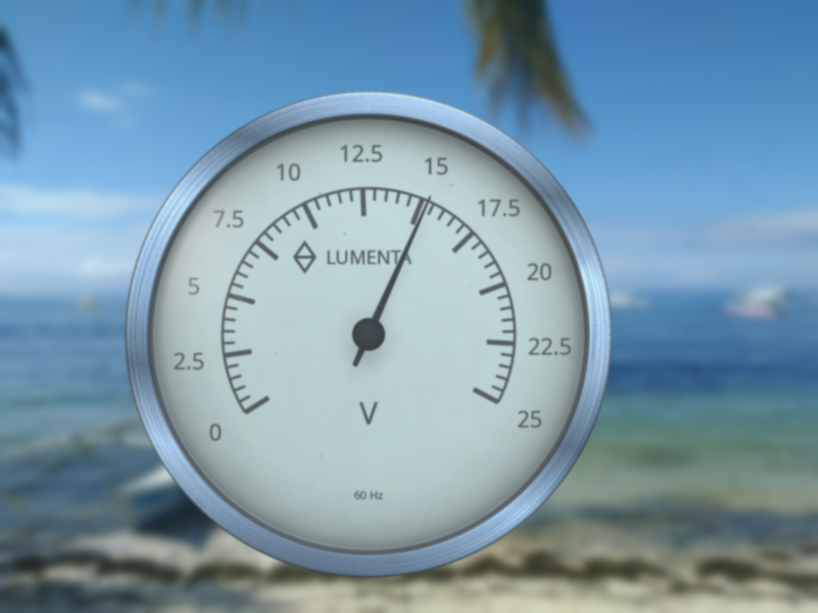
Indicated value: 15.25 V
